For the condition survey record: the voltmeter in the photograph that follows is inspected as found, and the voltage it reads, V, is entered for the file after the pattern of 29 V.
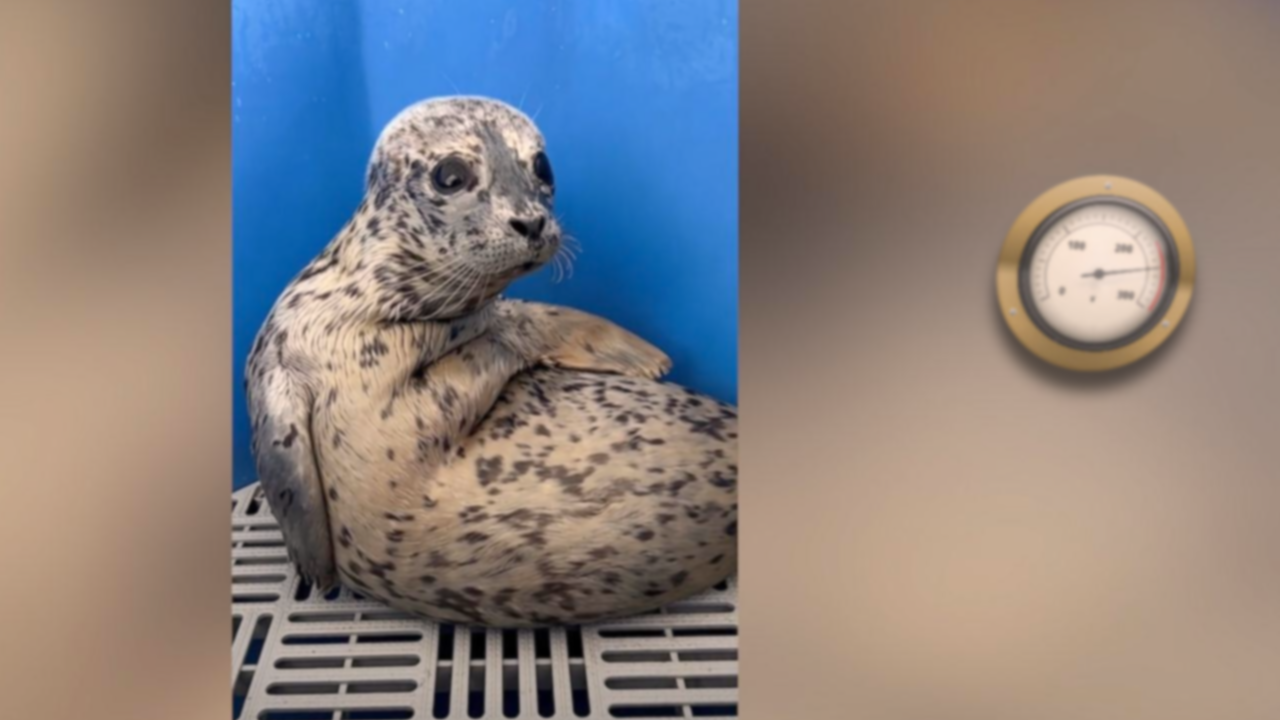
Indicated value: 250 V
